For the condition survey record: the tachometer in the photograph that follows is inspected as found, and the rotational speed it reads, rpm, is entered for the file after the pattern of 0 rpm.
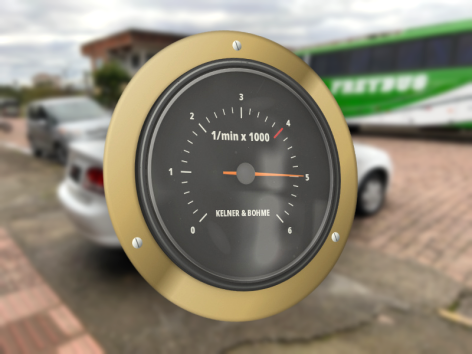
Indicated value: 5000 rpm
